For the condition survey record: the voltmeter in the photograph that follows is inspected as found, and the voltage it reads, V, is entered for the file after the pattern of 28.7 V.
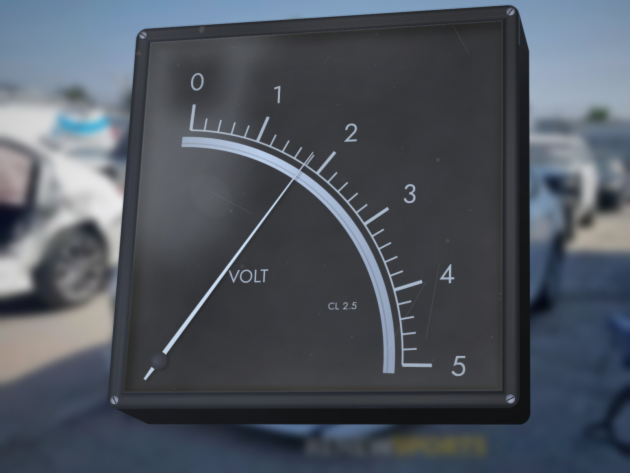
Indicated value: 1.8 V
